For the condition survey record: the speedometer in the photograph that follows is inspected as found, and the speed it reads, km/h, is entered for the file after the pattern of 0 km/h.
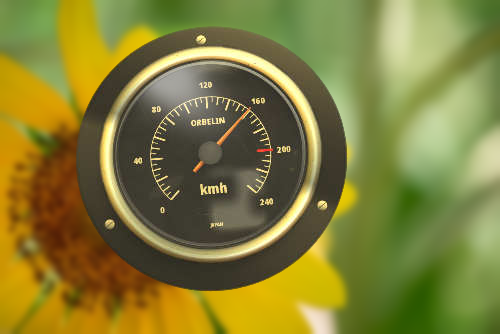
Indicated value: 160 km/h
